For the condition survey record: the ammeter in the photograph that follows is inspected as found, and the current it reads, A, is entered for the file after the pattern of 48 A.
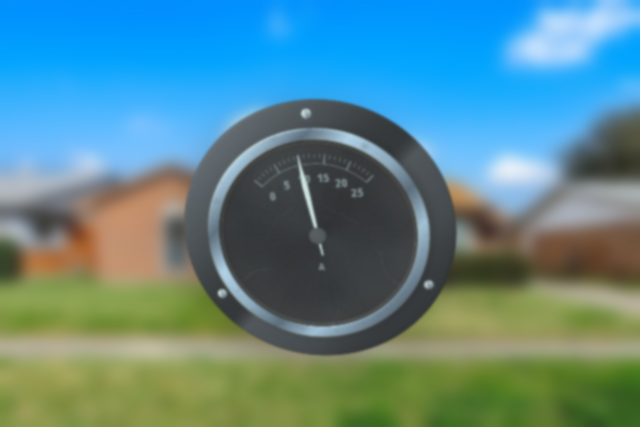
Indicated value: 10 A
